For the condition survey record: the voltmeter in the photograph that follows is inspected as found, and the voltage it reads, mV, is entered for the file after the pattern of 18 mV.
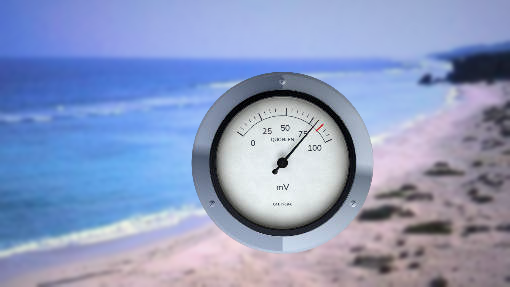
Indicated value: 80 mV
